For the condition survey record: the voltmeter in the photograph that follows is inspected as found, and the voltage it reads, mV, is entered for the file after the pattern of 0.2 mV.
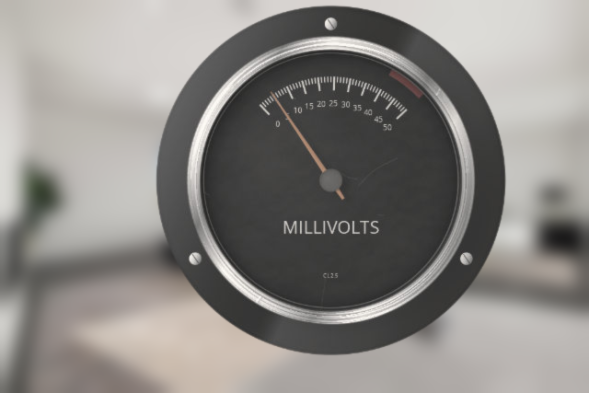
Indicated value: 5 mV
